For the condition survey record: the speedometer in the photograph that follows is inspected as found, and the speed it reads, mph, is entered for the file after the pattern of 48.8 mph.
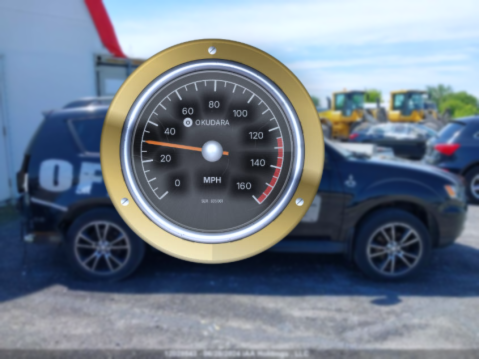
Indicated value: 30 mph
